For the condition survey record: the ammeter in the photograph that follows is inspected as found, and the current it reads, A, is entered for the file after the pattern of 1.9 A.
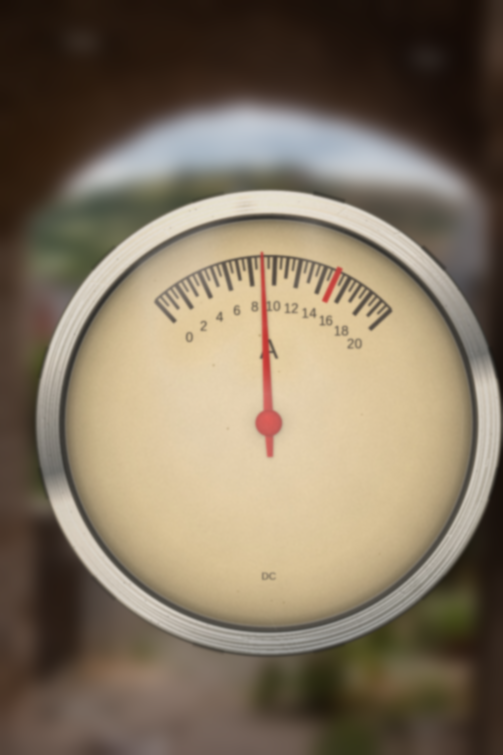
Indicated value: 9 A
